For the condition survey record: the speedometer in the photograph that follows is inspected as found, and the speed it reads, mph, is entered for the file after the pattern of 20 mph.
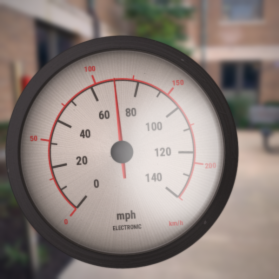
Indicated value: 70 mph
